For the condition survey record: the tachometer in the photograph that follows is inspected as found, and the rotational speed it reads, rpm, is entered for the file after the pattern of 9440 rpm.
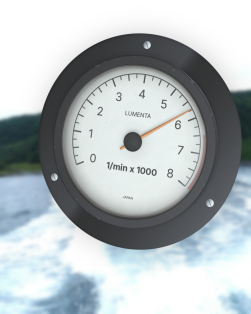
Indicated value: 5750 rpm
